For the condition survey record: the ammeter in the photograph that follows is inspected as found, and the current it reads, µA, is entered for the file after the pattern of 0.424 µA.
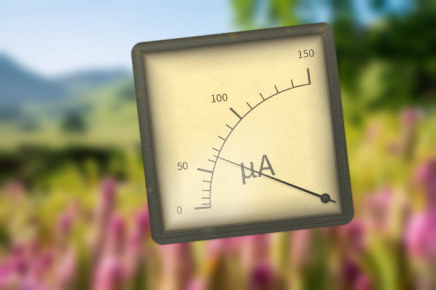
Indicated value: 65 µA
